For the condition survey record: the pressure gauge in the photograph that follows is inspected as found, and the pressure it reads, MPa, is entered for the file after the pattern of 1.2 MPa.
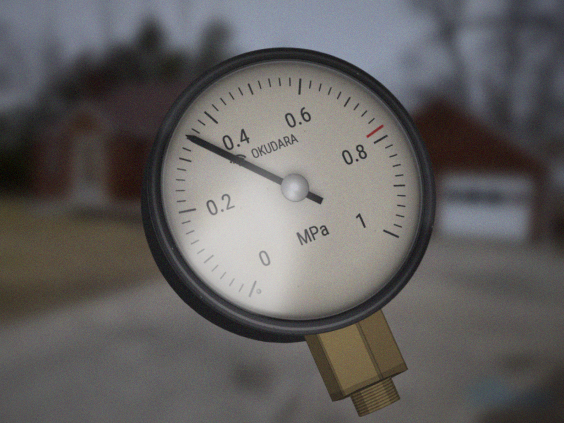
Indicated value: 0.34 MPa
